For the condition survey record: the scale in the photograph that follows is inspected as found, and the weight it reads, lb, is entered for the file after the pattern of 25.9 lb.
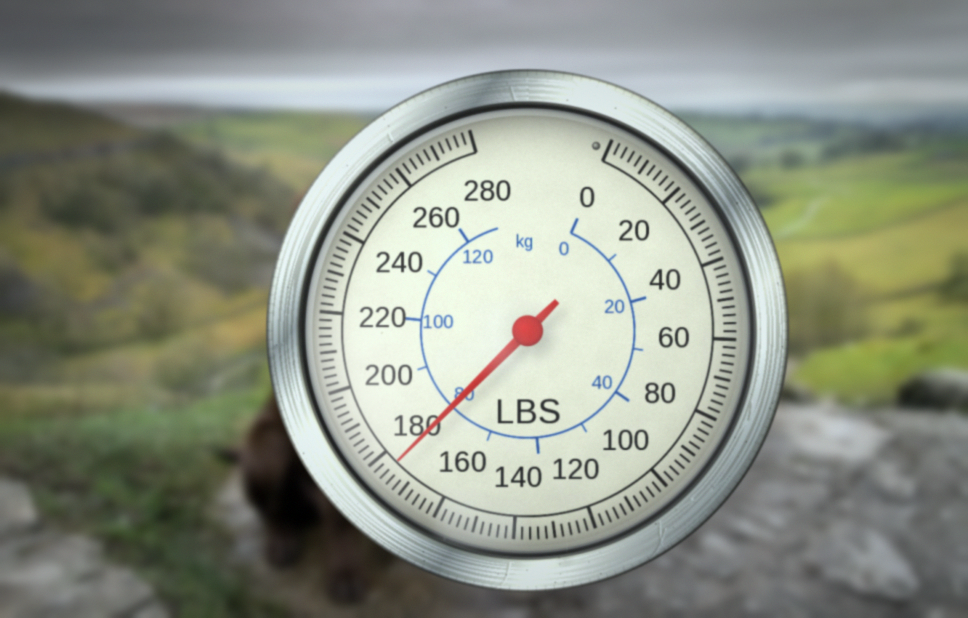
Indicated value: 176 lb
